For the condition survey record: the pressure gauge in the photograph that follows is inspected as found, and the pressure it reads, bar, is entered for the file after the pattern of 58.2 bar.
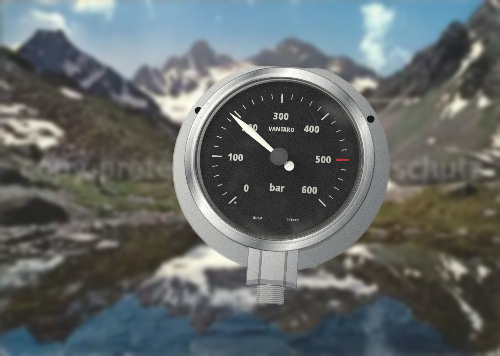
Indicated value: 190 bar
